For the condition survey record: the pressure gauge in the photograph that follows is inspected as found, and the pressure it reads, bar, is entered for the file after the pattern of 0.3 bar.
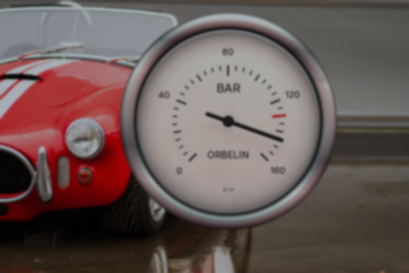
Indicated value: 145 bar
